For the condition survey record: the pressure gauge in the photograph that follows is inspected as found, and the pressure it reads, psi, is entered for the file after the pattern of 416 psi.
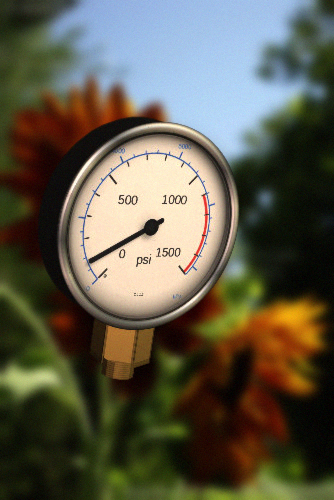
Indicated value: 100 psi
